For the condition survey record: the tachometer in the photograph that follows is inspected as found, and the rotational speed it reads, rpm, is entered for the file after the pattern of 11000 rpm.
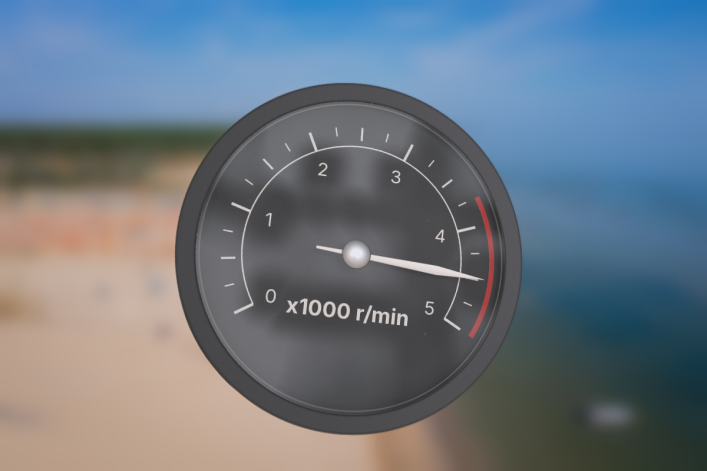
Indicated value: 4500 rpm
